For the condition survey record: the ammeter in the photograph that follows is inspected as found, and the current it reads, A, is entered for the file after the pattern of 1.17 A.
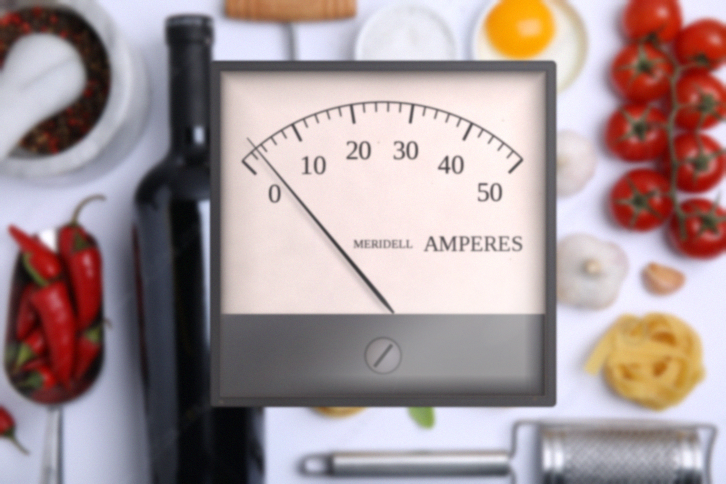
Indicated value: 3 A
